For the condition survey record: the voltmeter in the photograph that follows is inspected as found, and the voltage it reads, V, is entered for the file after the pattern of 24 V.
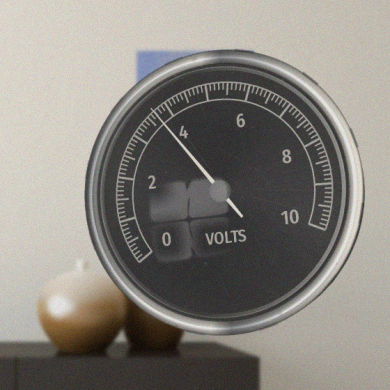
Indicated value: 3.7 V
